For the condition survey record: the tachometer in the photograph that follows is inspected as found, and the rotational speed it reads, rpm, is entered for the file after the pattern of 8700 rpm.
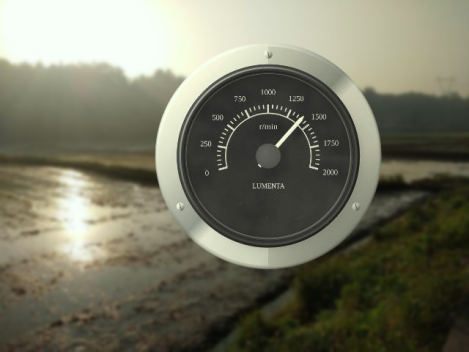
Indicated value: 1400 rpm
